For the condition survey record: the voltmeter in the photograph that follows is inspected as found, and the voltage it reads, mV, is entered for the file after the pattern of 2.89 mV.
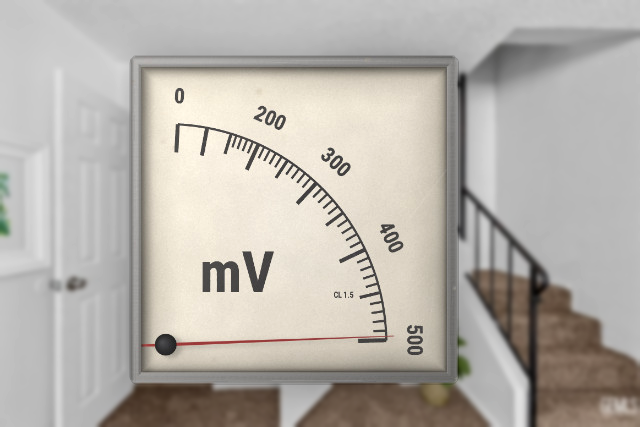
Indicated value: 495 mV
